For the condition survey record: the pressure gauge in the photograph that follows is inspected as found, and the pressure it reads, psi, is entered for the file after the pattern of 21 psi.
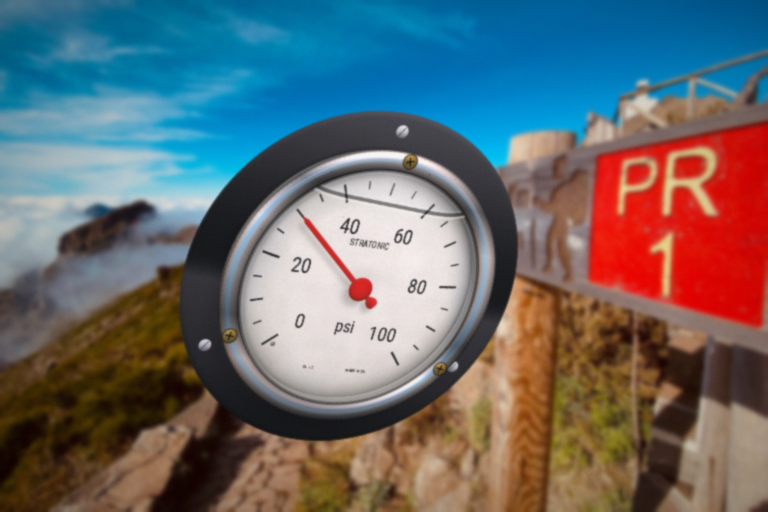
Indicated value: 30 psi
